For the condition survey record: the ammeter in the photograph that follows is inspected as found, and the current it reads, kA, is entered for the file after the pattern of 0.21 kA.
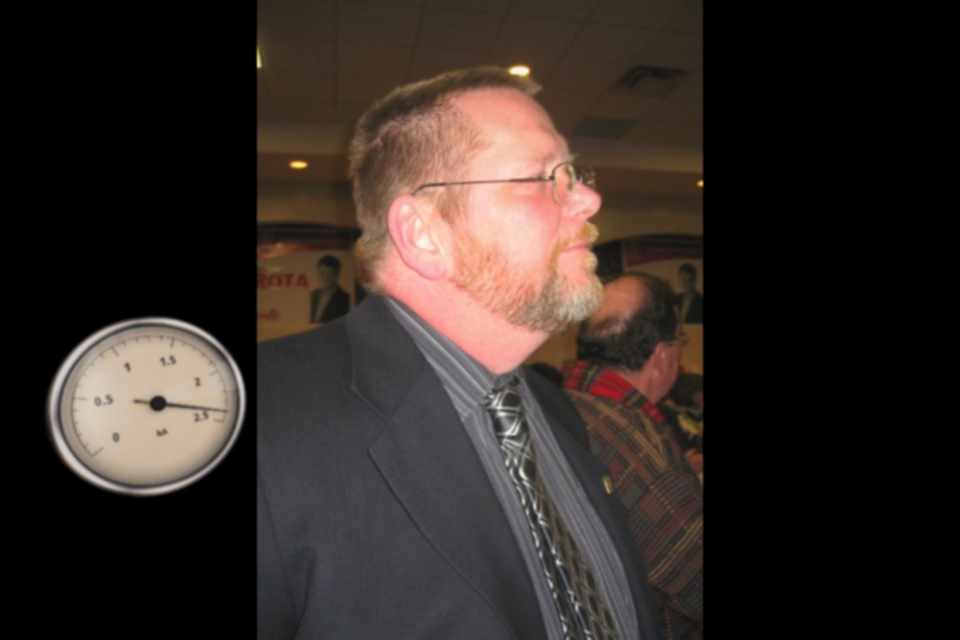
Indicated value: 2.4 kA
